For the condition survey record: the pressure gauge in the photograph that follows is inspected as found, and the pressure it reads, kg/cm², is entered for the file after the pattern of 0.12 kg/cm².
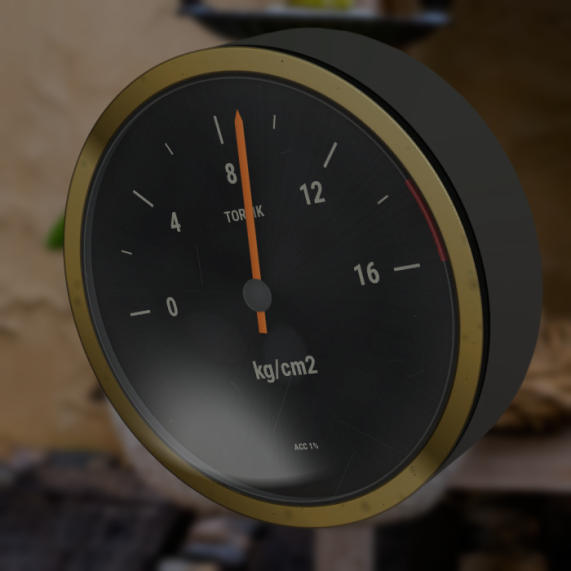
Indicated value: 9 kg/cm²
